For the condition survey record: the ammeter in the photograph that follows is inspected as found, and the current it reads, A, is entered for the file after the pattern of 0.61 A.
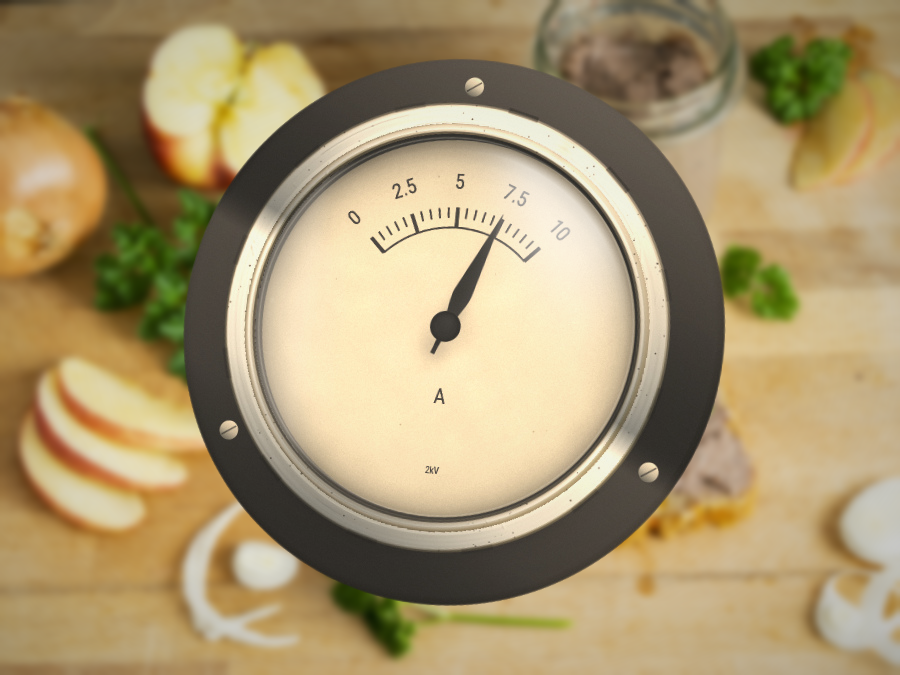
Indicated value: 7.5 A
